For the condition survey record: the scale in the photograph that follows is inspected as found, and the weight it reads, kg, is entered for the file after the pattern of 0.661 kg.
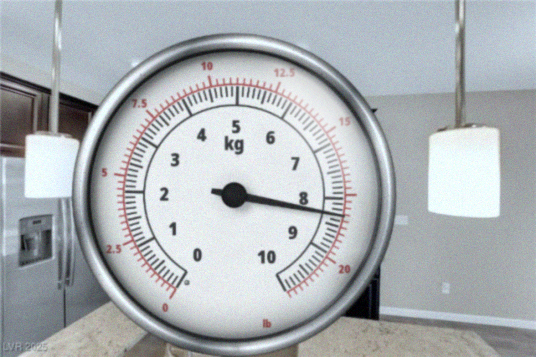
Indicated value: 8.3 kg
